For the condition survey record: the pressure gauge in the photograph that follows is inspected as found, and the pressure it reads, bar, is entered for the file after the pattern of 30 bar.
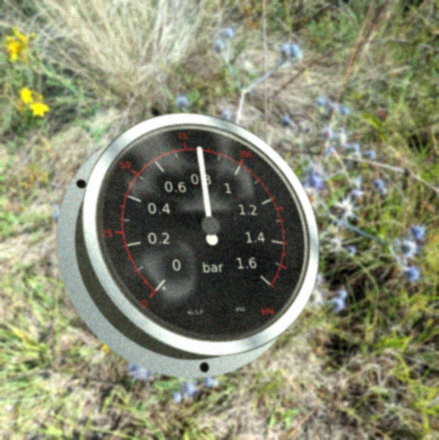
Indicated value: 0.8 bar
